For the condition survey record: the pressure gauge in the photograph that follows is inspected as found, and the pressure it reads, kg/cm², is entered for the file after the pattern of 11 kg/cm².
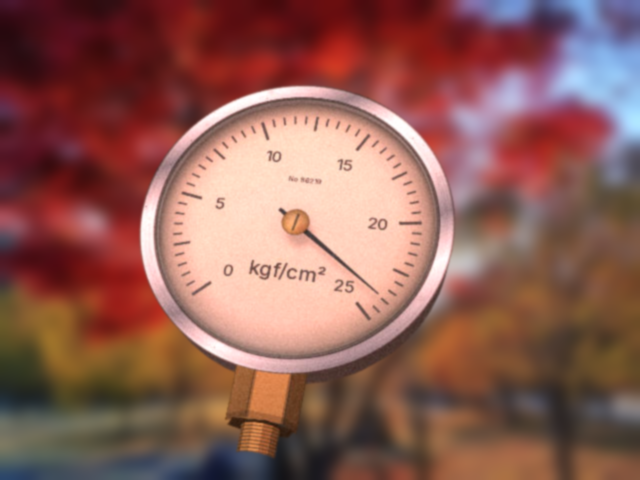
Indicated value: 24 kg/cm²
